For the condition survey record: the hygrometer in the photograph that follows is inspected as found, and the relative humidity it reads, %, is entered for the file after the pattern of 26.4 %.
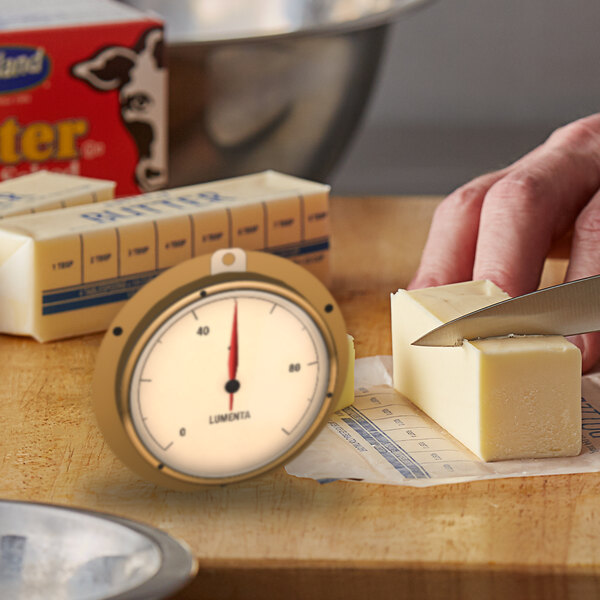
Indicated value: 50 %
